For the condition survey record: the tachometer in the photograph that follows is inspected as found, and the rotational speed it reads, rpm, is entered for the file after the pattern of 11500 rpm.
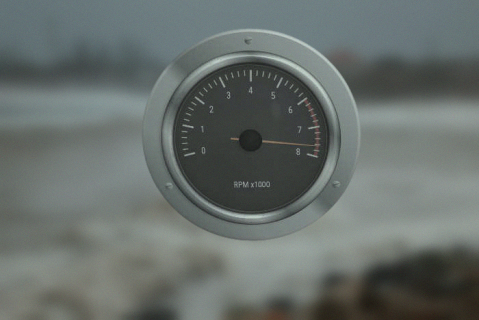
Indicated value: 7600 rpm
